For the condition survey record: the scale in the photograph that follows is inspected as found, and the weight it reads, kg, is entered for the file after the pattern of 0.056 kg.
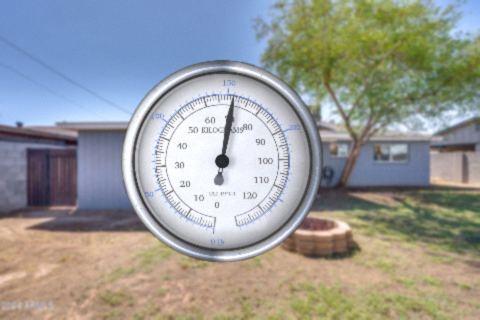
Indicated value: 70 kg
